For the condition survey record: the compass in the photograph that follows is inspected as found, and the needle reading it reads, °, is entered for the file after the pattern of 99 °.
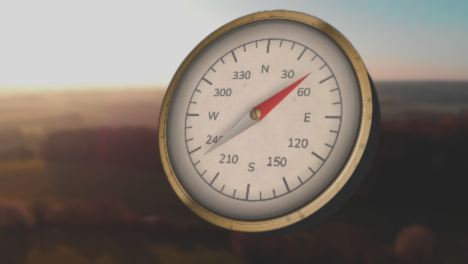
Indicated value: 50 °
